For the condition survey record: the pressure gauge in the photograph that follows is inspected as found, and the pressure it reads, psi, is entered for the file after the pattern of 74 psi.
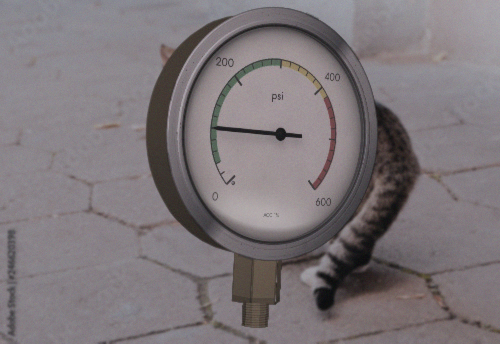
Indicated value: 100 psi
